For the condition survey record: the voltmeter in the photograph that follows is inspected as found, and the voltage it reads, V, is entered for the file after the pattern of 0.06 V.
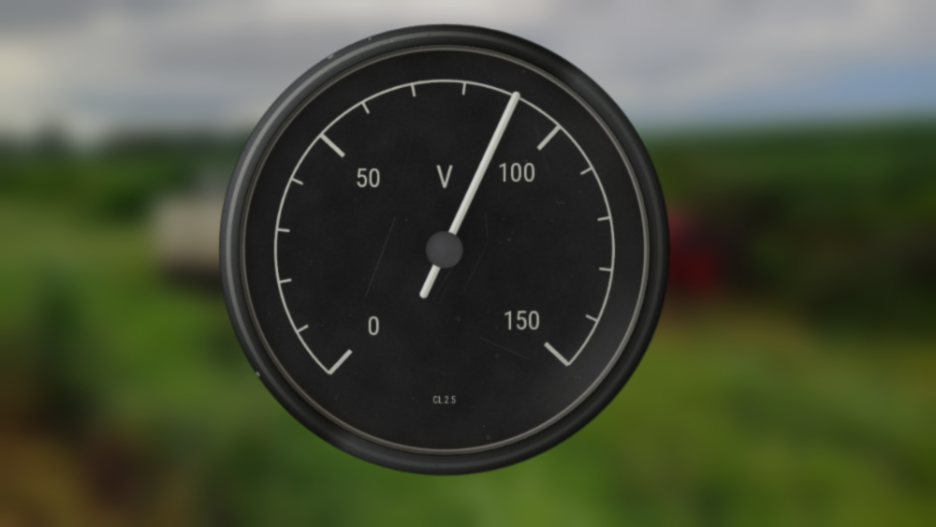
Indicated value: 90 V
